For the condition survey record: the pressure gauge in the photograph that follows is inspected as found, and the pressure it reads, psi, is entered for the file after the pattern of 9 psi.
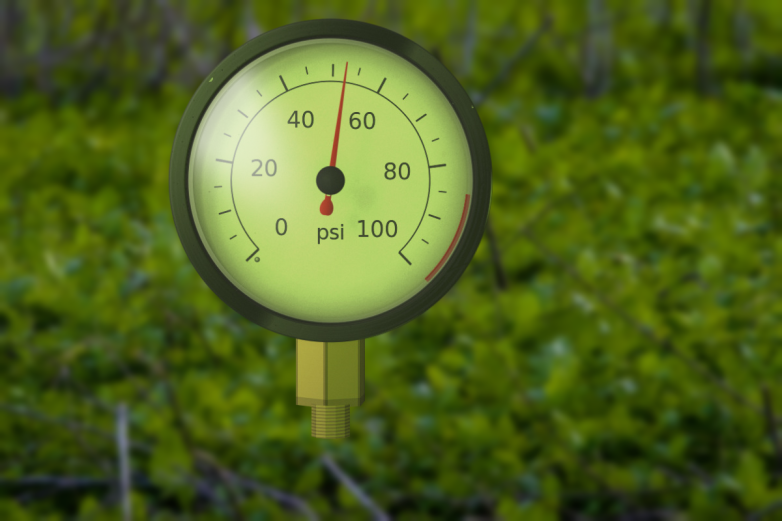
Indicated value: 52.5 psi
